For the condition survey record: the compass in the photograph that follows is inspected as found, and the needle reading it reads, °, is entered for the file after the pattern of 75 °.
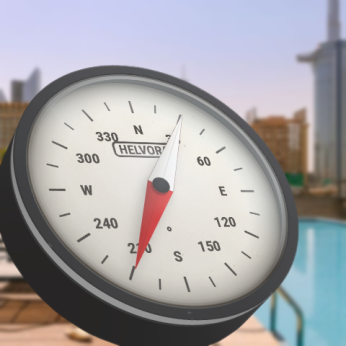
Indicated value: 210 °
